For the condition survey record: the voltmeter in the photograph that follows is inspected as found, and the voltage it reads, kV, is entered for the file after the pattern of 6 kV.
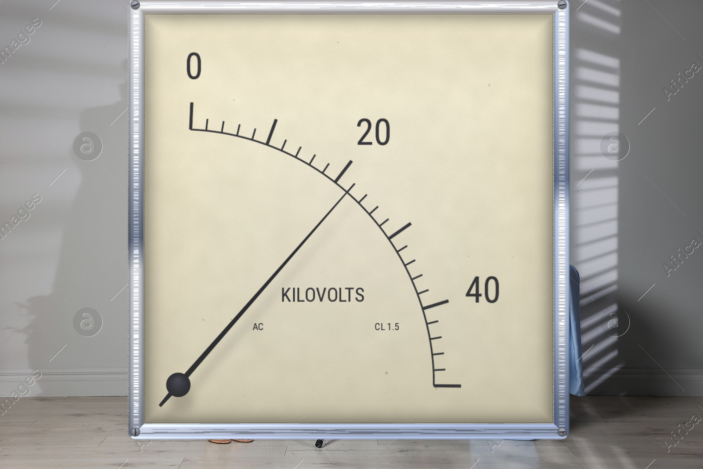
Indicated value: 22 kV
